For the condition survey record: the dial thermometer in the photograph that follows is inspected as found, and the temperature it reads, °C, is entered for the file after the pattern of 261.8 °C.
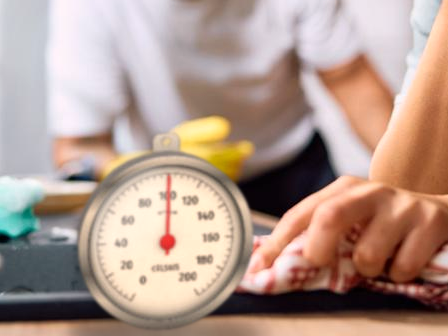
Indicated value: 100 °C
